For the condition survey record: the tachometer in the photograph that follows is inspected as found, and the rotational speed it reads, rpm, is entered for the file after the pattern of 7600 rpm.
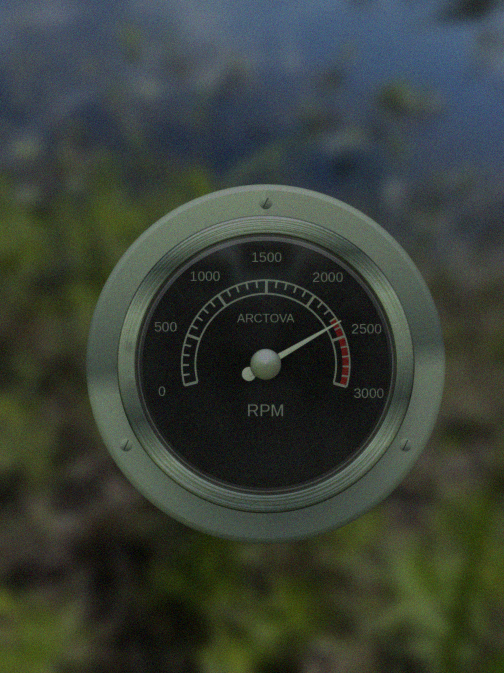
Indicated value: 2350 rpm
